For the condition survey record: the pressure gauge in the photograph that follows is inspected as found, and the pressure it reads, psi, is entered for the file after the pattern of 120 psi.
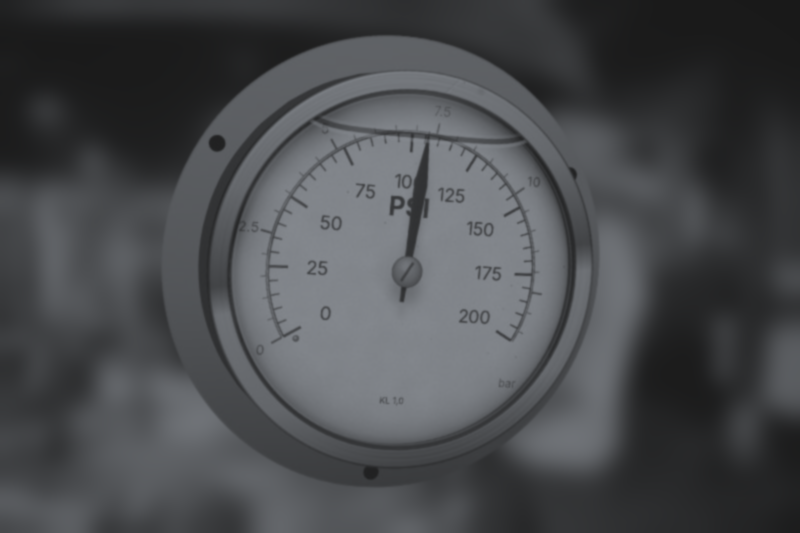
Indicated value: 105 psi
